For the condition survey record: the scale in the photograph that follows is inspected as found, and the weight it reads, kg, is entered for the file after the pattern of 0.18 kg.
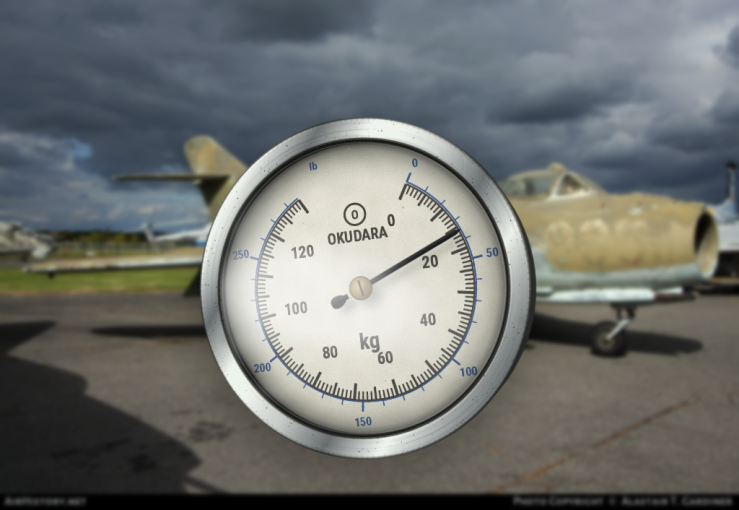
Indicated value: 16 kg
